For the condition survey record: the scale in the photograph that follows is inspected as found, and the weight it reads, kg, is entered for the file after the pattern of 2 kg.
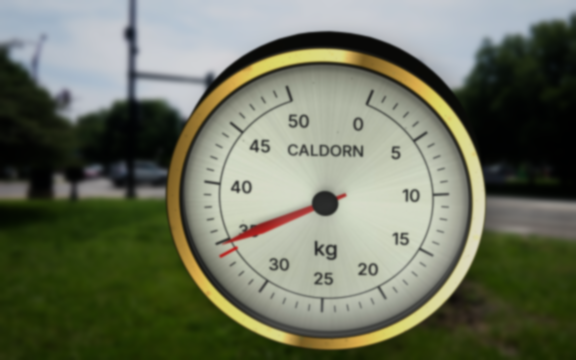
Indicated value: 35 kg
